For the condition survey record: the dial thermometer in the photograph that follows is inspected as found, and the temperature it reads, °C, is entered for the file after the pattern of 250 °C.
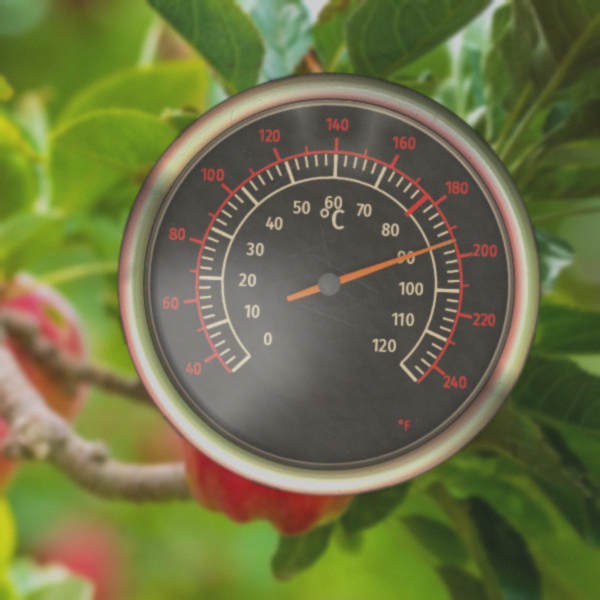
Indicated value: 90 °C
